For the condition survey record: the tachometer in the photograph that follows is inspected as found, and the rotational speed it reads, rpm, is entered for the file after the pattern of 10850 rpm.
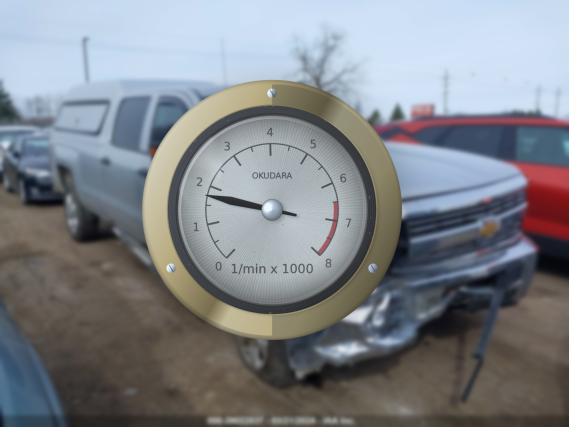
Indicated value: 1750 rpm
